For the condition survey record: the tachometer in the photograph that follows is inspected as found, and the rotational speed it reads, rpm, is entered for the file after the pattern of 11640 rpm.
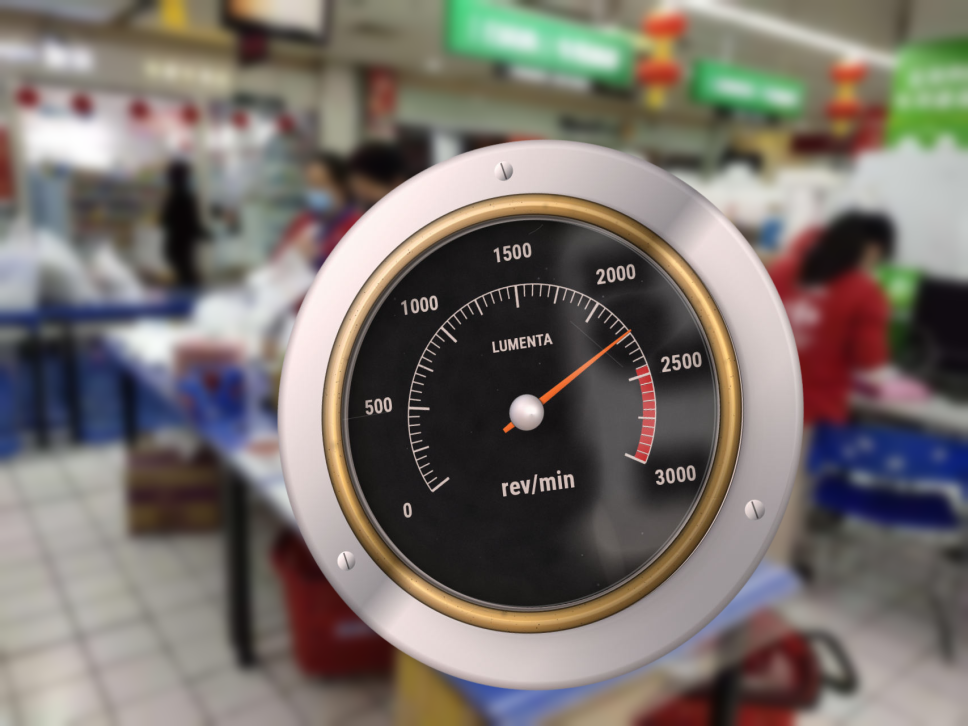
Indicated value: 2250 rpm
